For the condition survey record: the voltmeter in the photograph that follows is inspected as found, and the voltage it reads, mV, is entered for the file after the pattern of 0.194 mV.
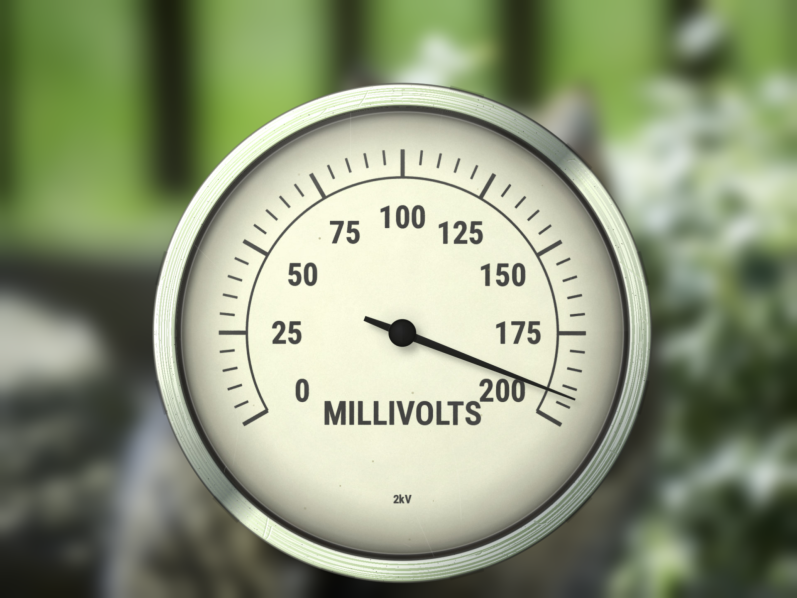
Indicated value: 192.5 mV
